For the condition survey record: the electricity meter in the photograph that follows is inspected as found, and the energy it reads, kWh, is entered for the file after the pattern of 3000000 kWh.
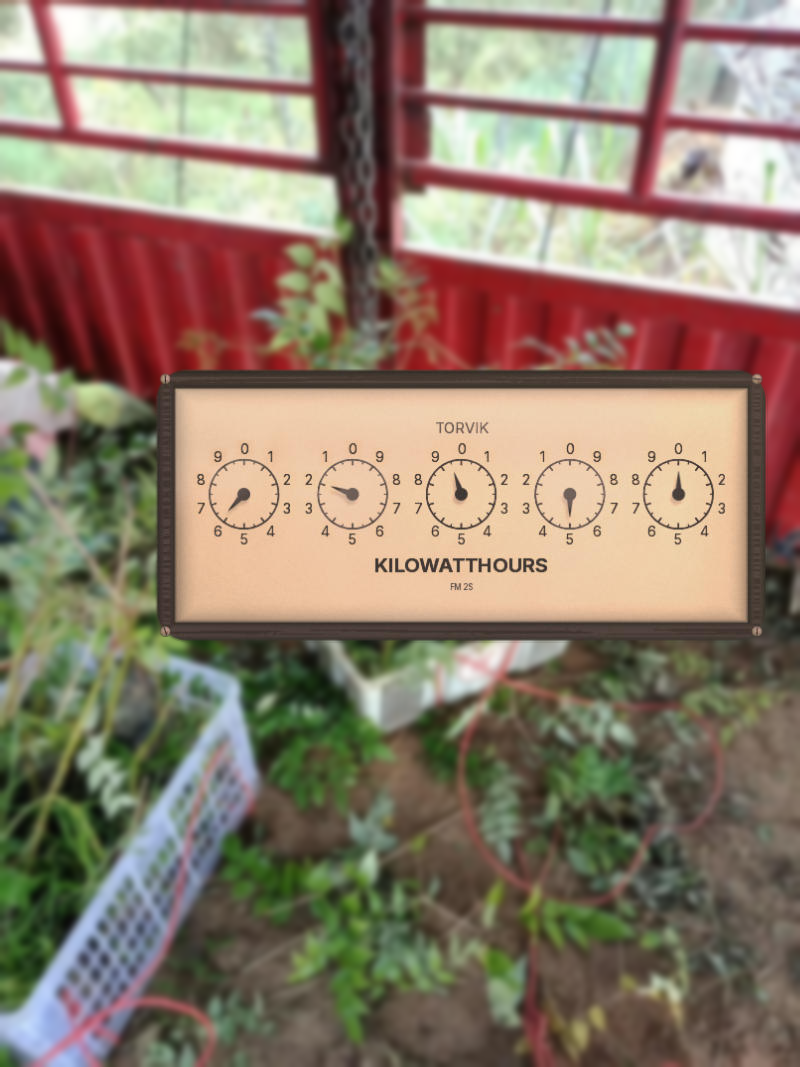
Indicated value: 61950 kWh
